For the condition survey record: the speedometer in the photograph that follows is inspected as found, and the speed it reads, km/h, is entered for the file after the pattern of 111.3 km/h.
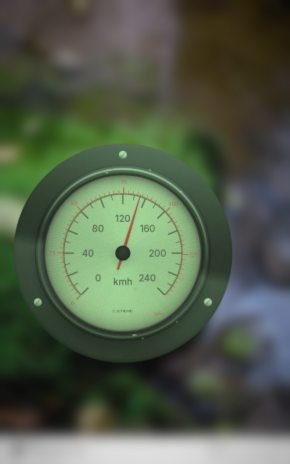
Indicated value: 135 km/h
